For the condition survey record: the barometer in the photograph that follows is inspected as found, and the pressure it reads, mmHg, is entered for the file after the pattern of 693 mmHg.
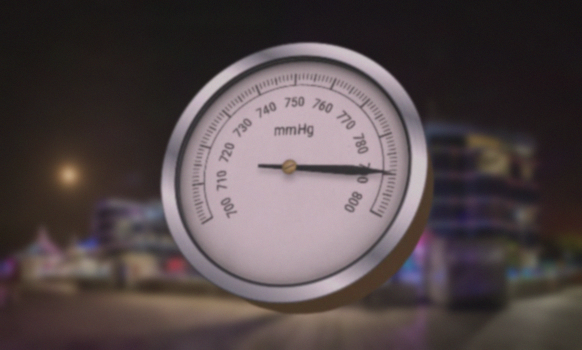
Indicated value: 790 mmHg
